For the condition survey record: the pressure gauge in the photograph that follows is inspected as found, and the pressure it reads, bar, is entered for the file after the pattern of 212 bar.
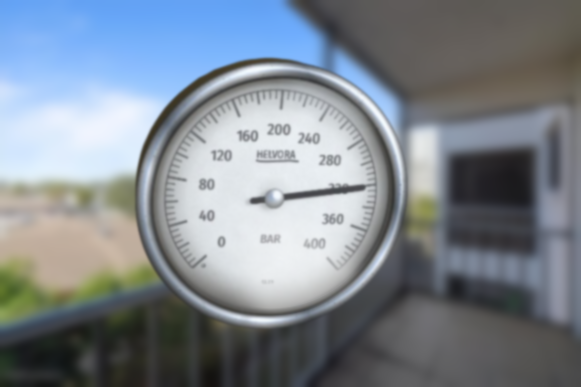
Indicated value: 320 bar
